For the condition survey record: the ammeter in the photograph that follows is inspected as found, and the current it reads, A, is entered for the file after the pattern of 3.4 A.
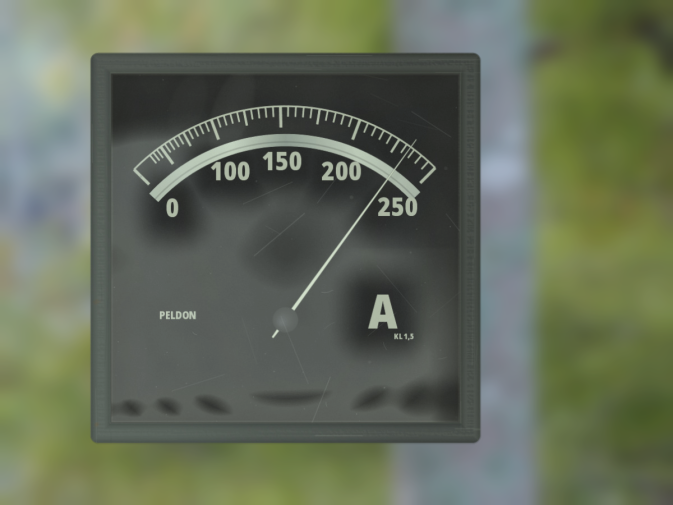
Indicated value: 232.5 A
